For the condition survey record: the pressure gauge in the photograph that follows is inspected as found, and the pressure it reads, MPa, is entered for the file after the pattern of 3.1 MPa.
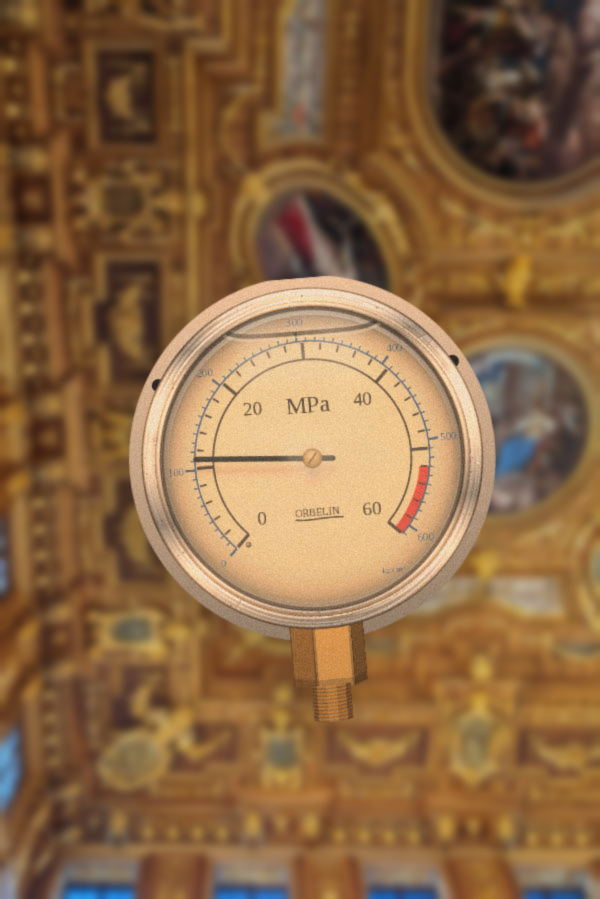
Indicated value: 11 MPa
